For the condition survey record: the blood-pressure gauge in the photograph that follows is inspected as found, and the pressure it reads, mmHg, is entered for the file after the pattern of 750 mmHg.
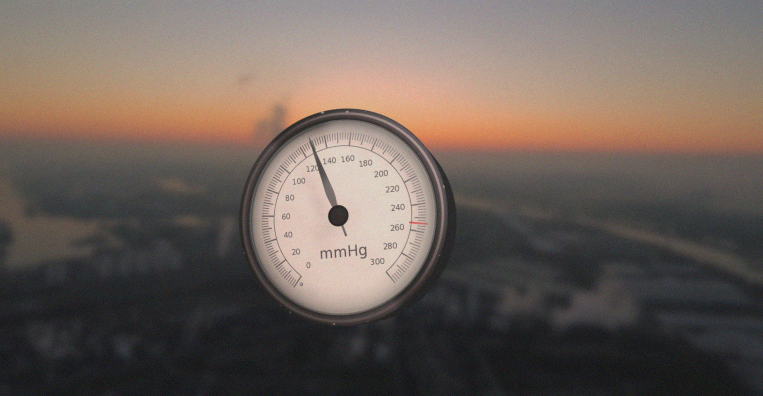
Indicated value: 130 mmHg
